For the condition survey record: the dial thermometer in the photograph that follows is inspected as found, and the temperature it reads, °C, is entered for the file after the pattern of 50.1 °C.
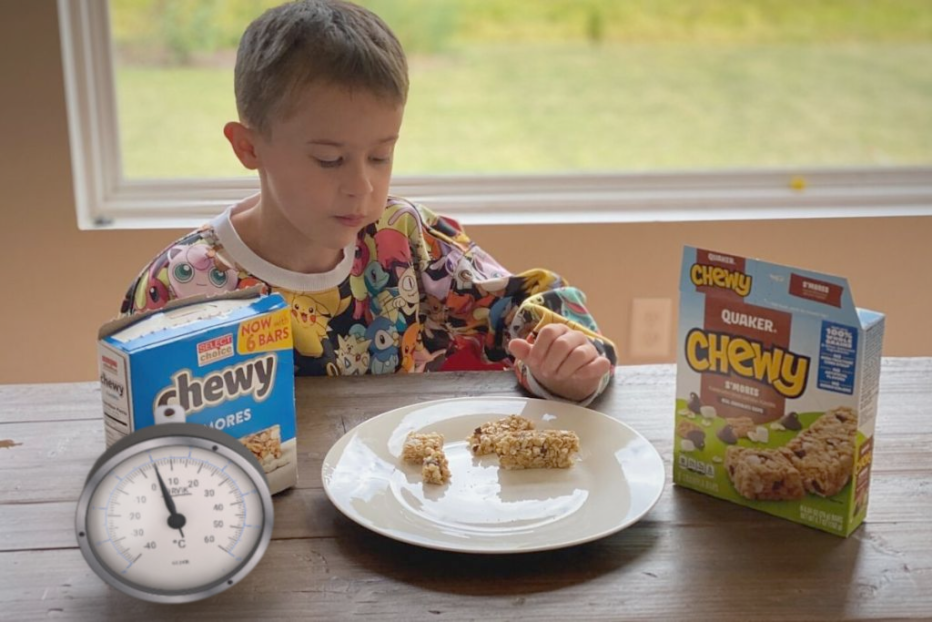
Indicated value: 5 °C
